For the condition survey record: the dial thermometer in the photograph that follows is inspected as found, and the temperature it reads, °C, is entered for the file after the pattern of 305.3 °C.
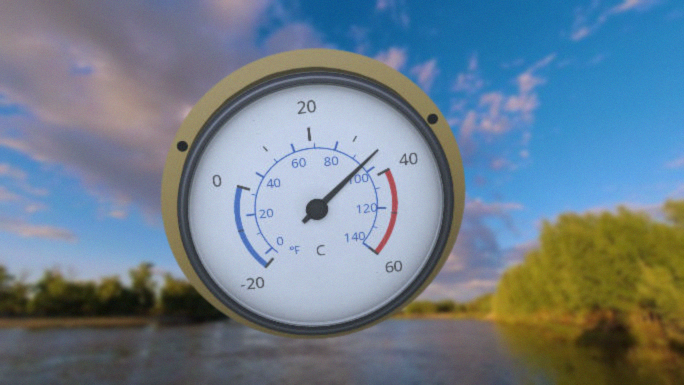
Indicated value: 35 °C
